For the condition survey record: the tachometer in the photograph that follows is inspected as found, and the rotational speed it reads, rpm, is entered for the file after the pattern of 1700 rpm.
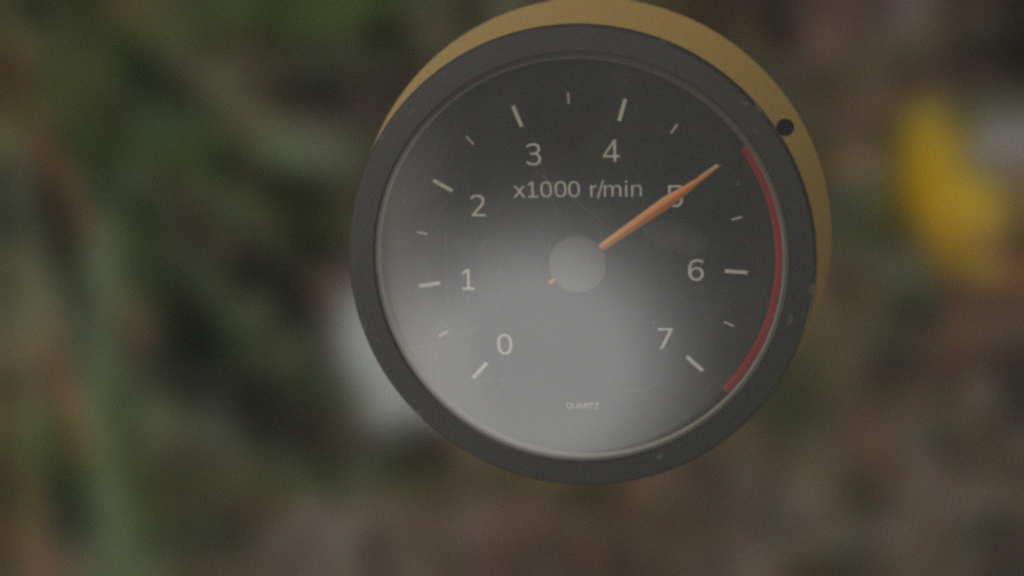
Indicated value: 5000 rpm
